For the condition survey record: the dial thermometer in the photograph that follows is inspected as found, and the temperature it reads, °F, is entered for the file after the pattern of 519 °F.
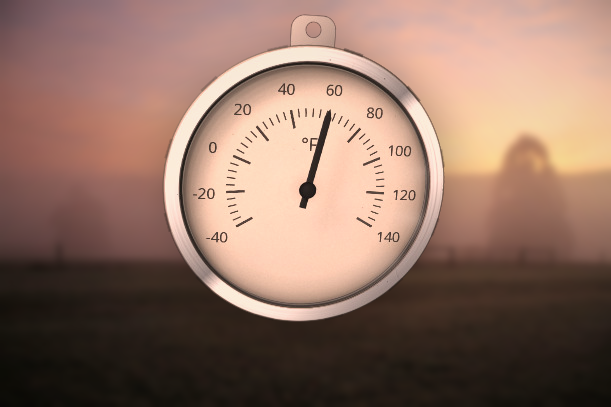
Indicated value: 60 °F
